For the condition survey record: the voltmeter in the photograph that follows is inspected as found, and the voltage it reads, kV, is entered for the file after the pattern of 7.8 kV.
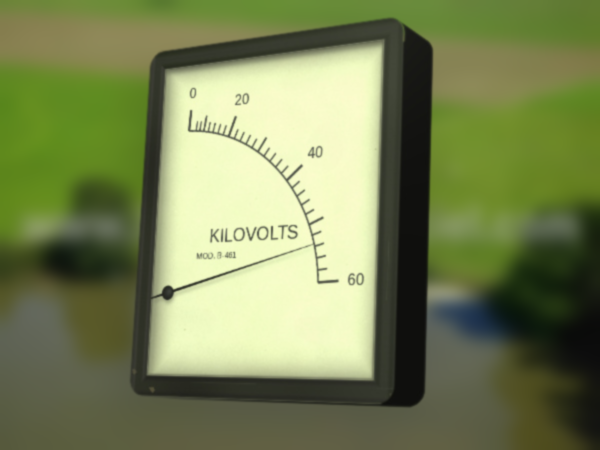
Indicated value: 54 kV
